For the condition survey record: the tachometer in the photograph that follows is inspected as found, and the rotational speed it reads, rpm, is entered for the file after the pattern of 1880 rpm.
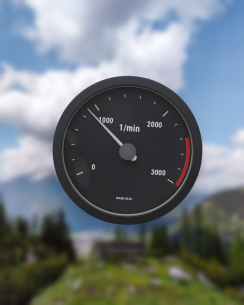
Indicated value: 900 rpm
